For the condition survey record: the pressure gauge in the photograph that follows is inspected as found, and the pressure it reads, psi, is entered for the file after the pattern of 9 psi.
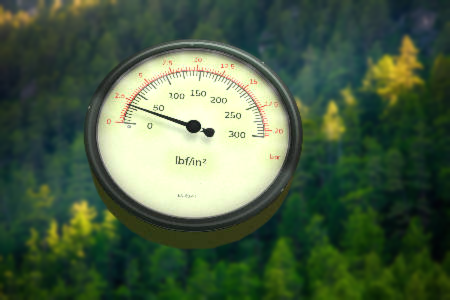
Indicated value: 25 psi
